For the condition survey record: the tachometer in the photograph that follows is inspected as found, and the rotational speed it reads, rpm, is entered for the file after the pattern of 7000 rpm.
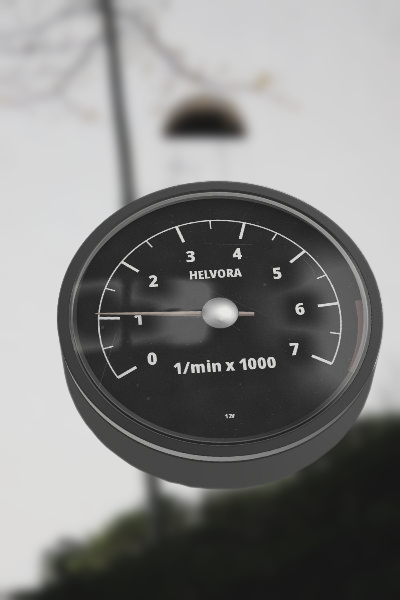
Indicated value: 1000 rpm
